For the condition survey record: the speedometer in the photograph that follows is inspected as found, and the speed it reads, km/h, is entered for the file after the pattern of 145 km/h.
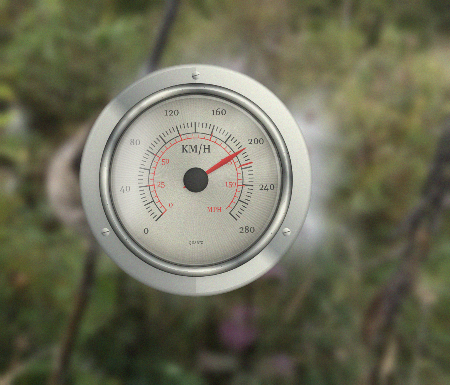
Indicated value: 200 km/h
